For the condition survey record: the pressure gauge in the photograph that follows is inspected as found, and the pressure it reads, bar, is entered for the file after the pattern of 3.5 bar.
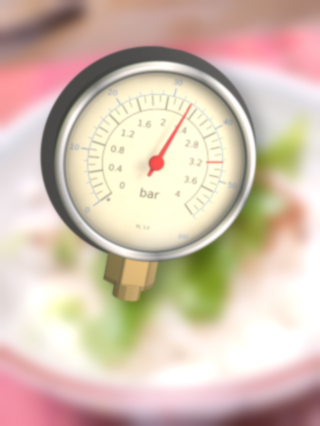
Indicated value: 2.3 bar
